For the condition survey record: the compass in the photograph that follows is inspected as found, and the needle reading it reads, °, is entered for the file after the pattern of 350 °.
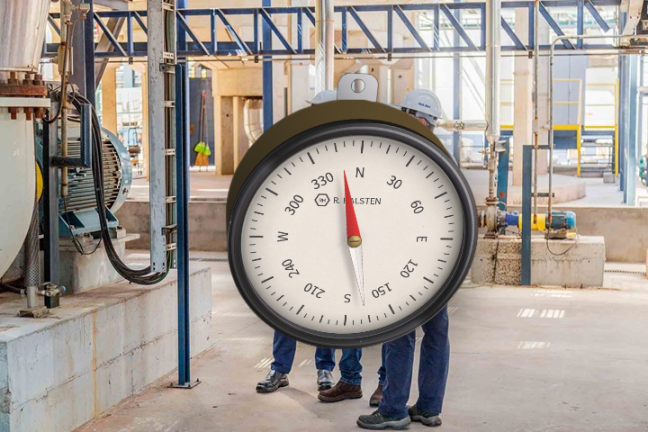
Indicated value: 347.5 °
